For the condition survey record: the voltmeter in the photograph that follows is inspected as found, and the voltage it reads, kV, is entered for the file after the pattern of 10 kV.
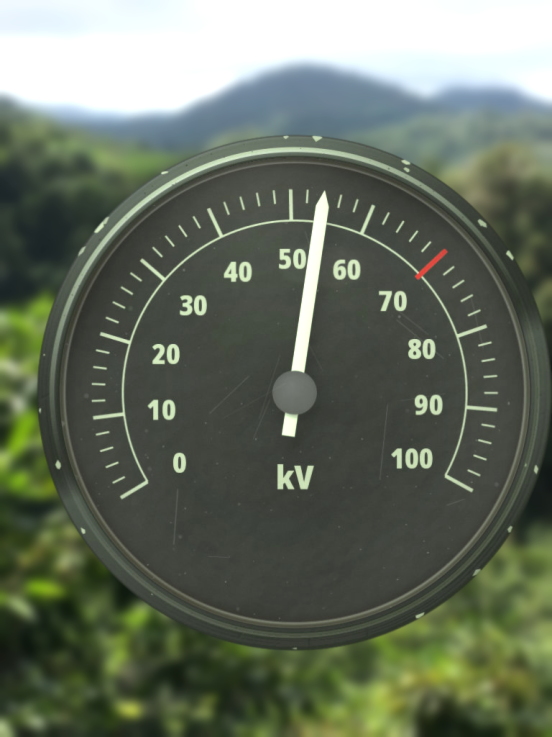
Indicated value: 54 kV
